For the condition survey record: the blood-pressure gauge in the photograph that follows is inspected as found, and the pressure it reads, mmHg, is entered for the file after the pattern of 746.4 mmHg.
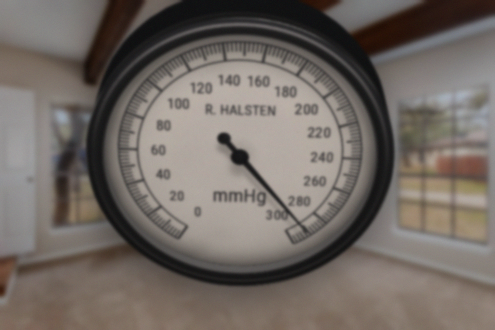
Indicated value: 290 mmHg
